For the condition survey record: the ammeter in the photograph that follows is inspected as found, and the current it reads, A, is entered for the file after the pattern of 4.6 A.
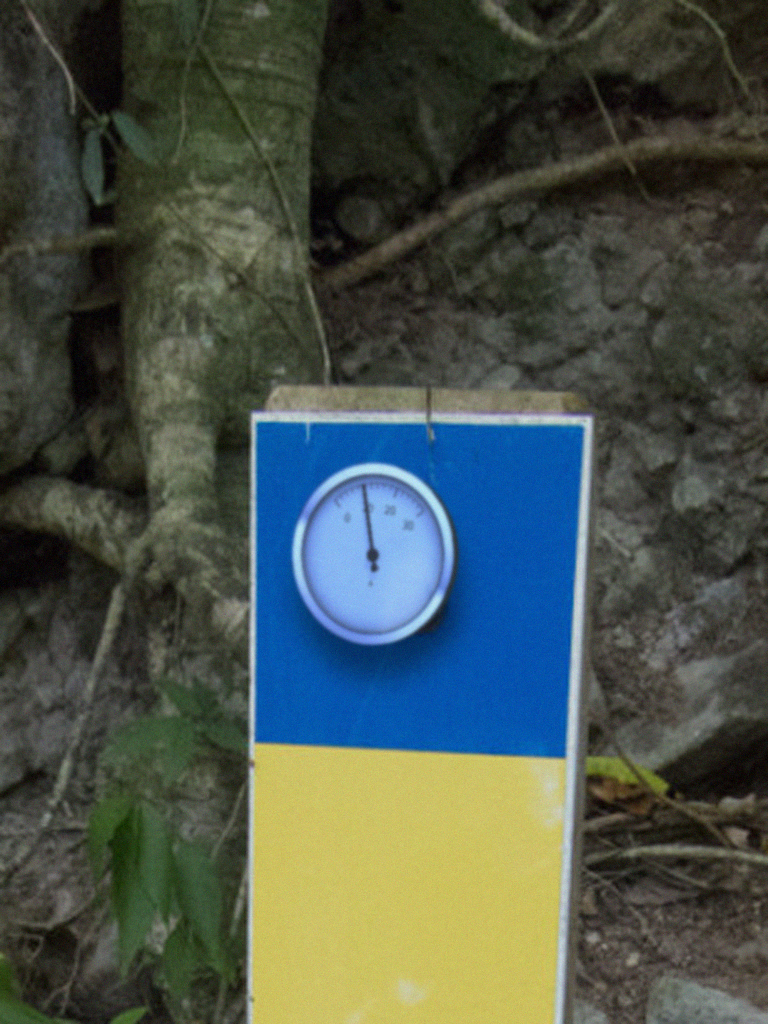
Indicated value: 10 A
